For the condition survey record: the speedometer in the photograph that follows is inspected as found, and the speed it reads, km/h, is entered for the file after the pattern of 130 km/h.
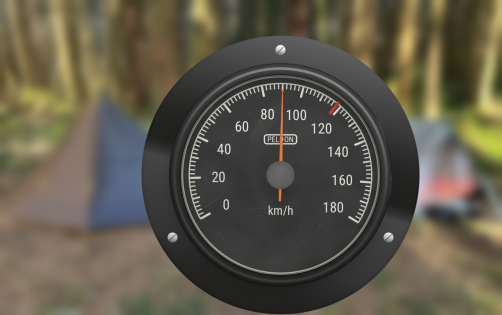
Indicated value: 90 km/h
